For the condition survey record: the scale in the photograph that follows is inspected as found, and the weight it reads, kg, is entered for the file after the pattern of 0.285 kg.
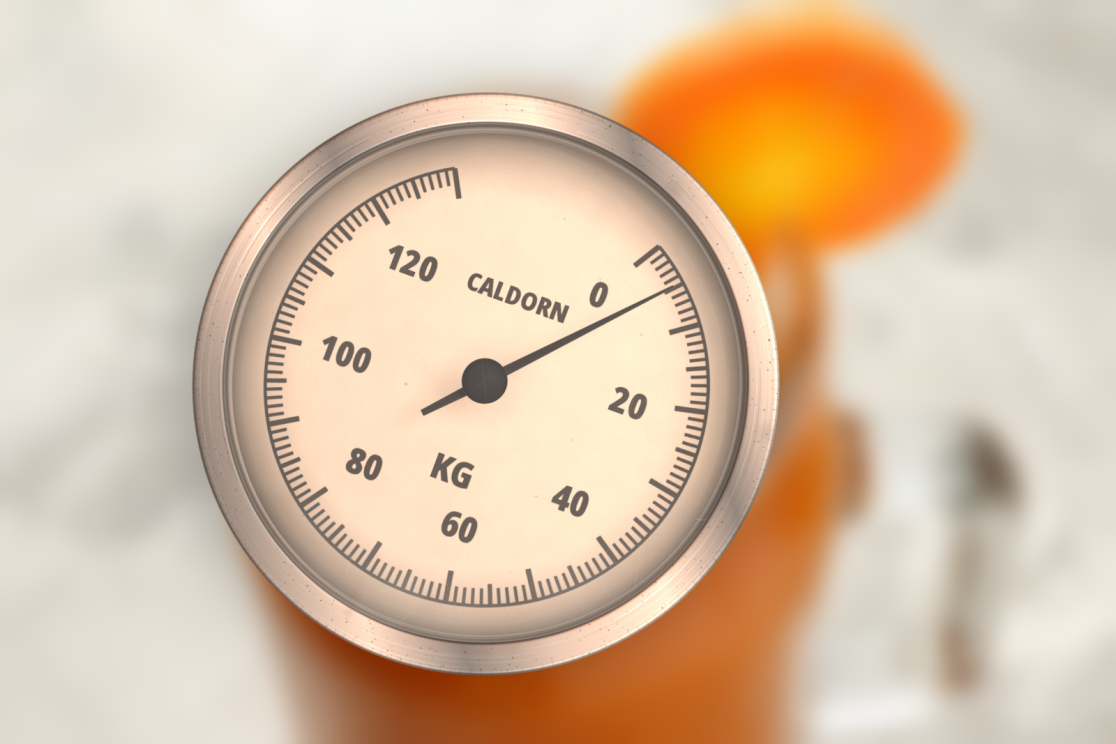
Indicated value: 5 kg
